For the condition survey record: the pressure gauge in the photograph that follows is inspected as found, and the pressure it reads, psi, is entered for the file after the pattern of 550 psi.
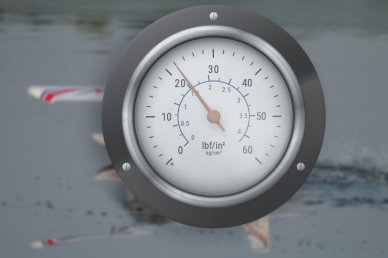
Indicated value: 22 psi
